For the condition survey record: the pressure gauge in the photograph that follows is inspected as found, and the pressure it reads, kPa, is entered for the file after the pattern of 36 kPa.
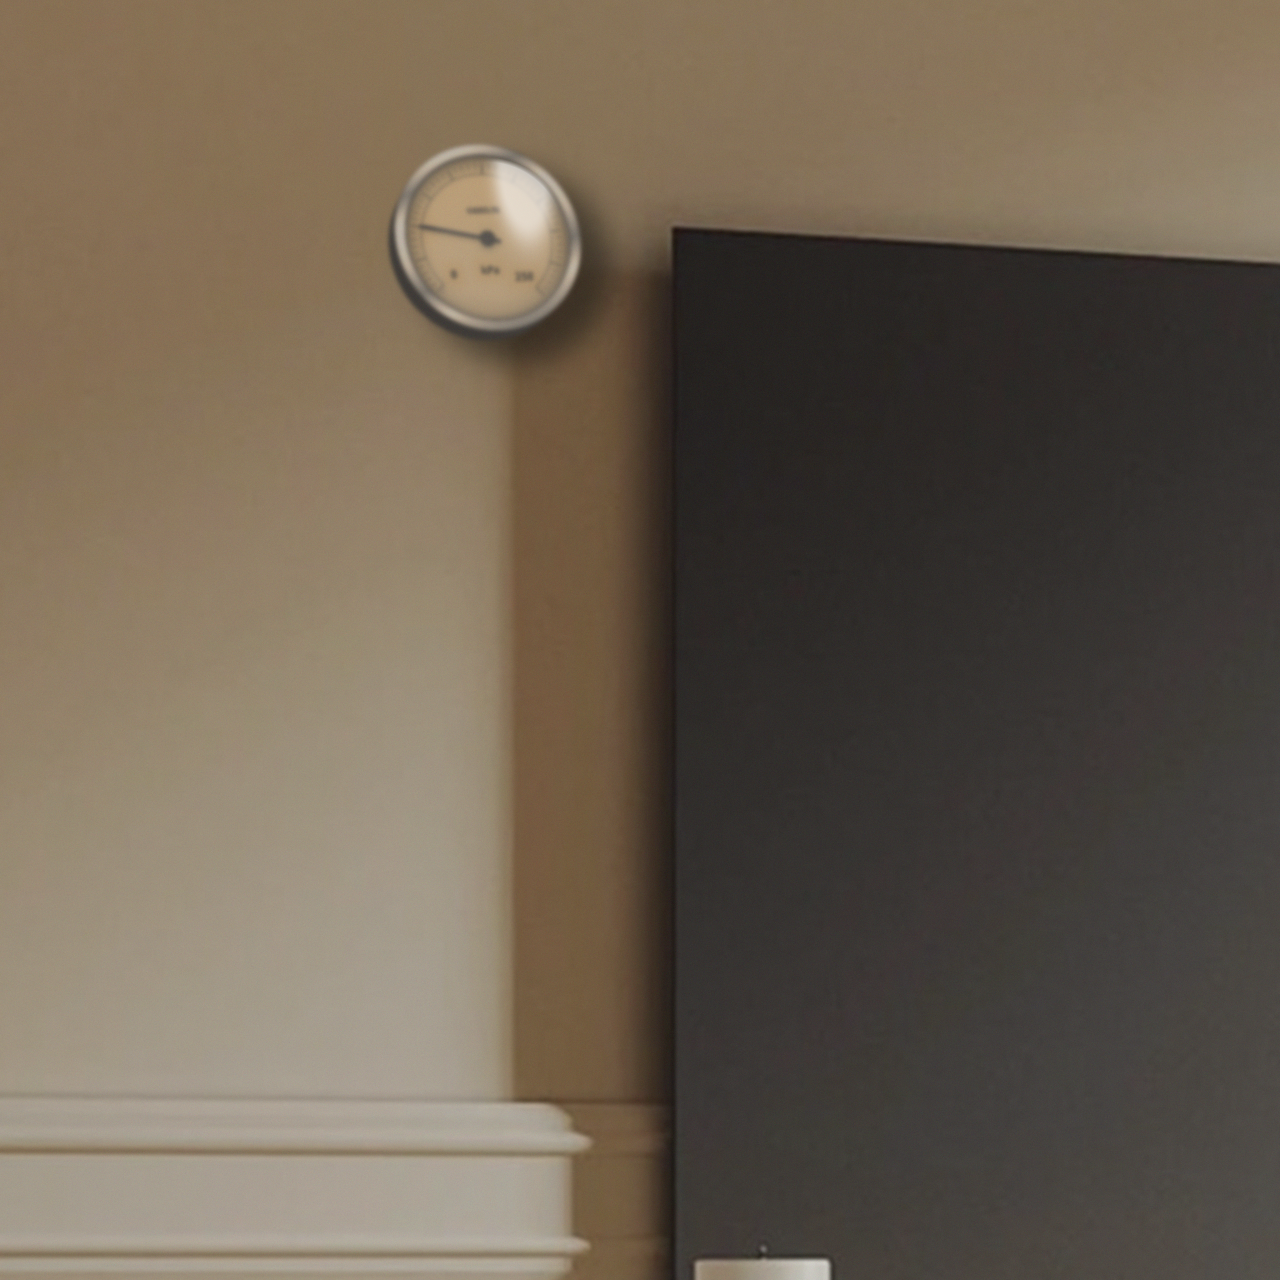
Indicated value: 50 kPa
